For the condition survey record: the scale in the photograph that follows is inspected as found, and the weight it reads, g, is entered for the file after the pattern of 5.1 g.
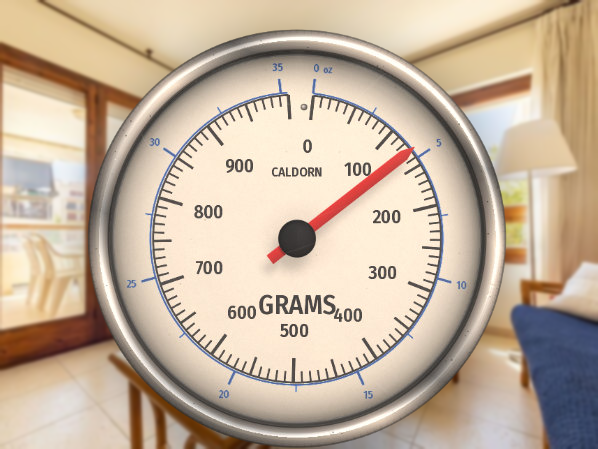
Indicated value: 130 g
